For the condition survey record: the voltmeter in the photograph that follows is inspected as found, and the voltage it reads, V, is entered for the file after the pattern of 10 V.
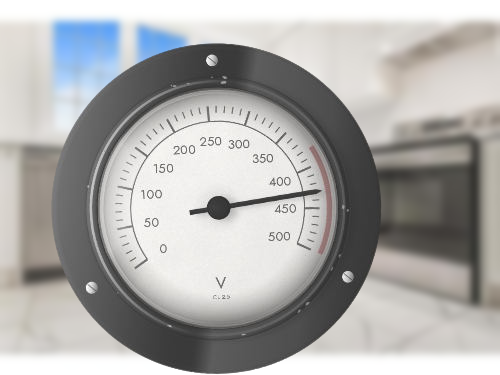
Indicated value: 430 V
